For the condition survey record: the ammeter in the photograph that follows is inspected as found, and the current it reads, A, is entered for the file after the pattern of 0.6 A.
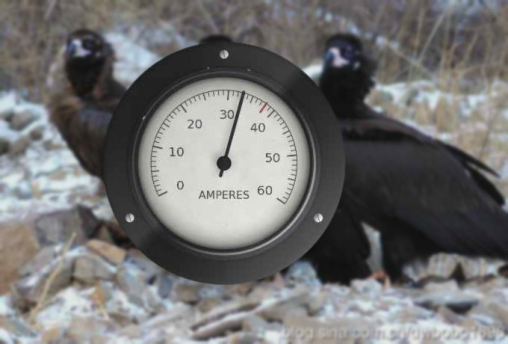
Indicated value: 33 A
